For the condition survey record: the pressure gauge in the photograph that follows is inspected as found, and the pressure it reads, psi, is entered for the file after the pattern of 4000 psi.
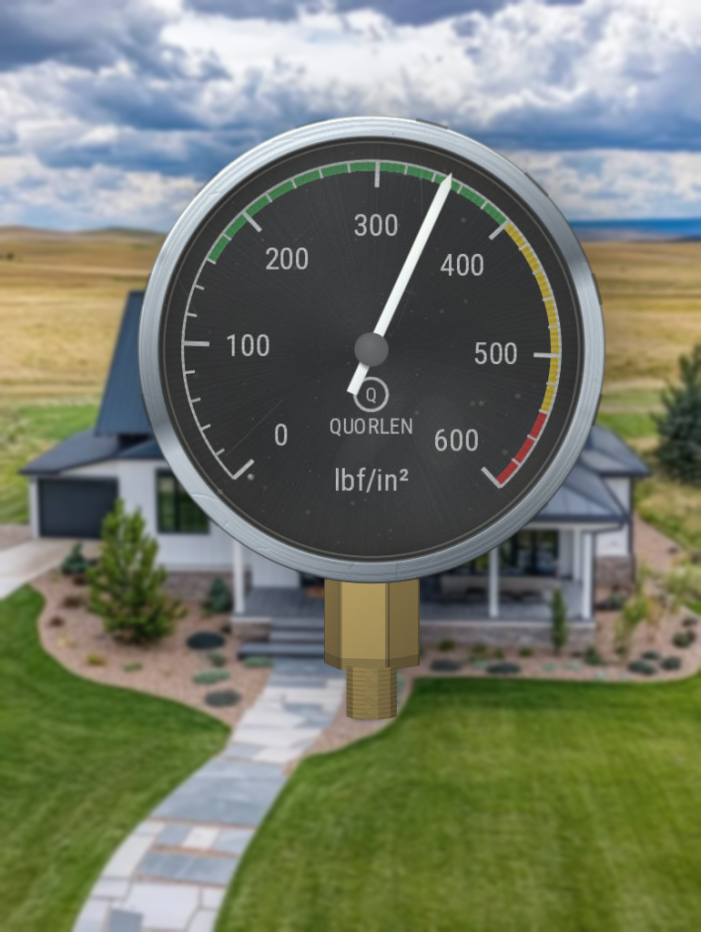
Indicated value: 350 psi
